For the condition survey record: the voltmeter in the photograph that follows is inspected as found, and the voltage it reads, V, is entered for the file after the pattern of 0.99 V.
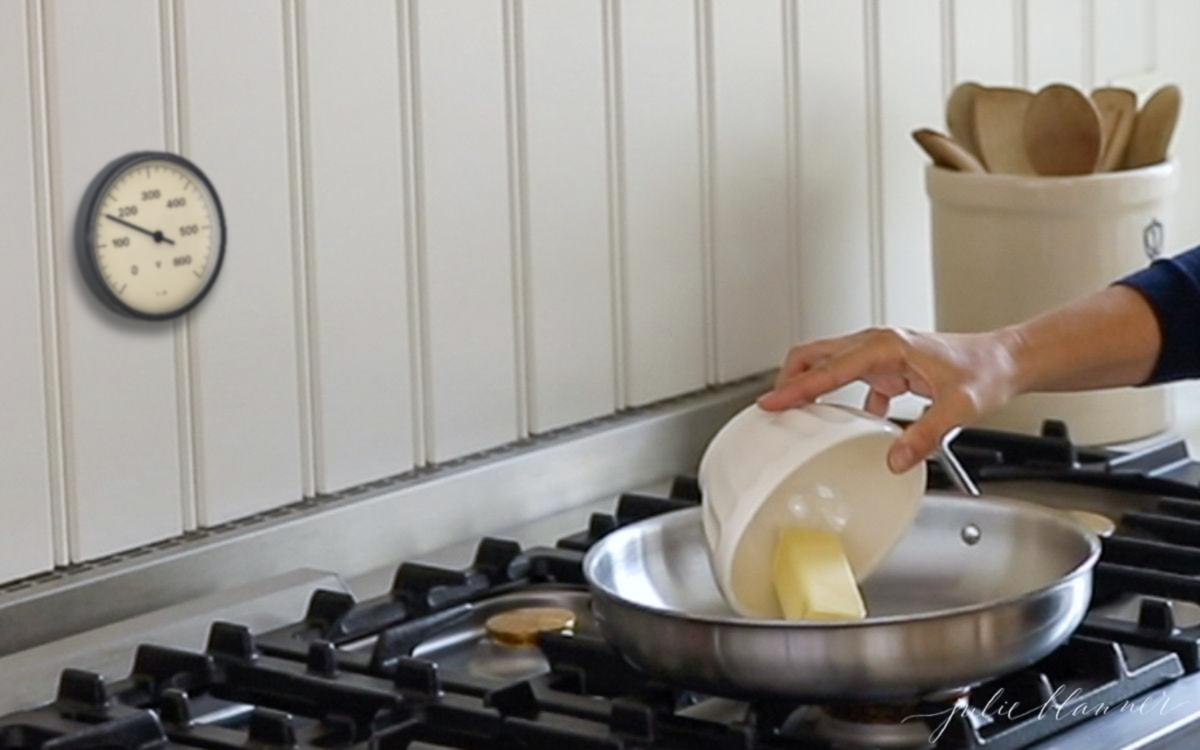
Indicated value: 160 V
